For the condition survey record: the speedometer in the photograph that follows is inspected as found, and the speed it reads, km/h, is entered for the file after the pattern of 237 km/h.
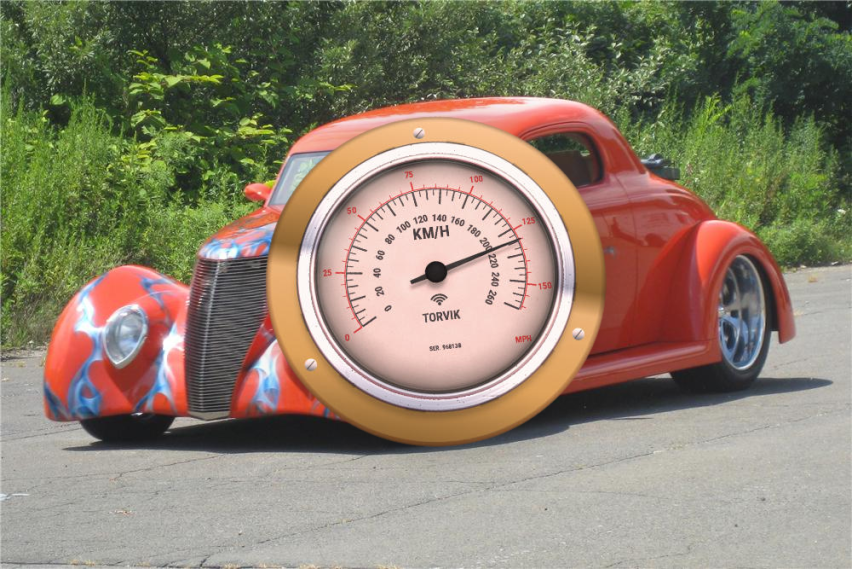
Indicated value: 210 km/h
